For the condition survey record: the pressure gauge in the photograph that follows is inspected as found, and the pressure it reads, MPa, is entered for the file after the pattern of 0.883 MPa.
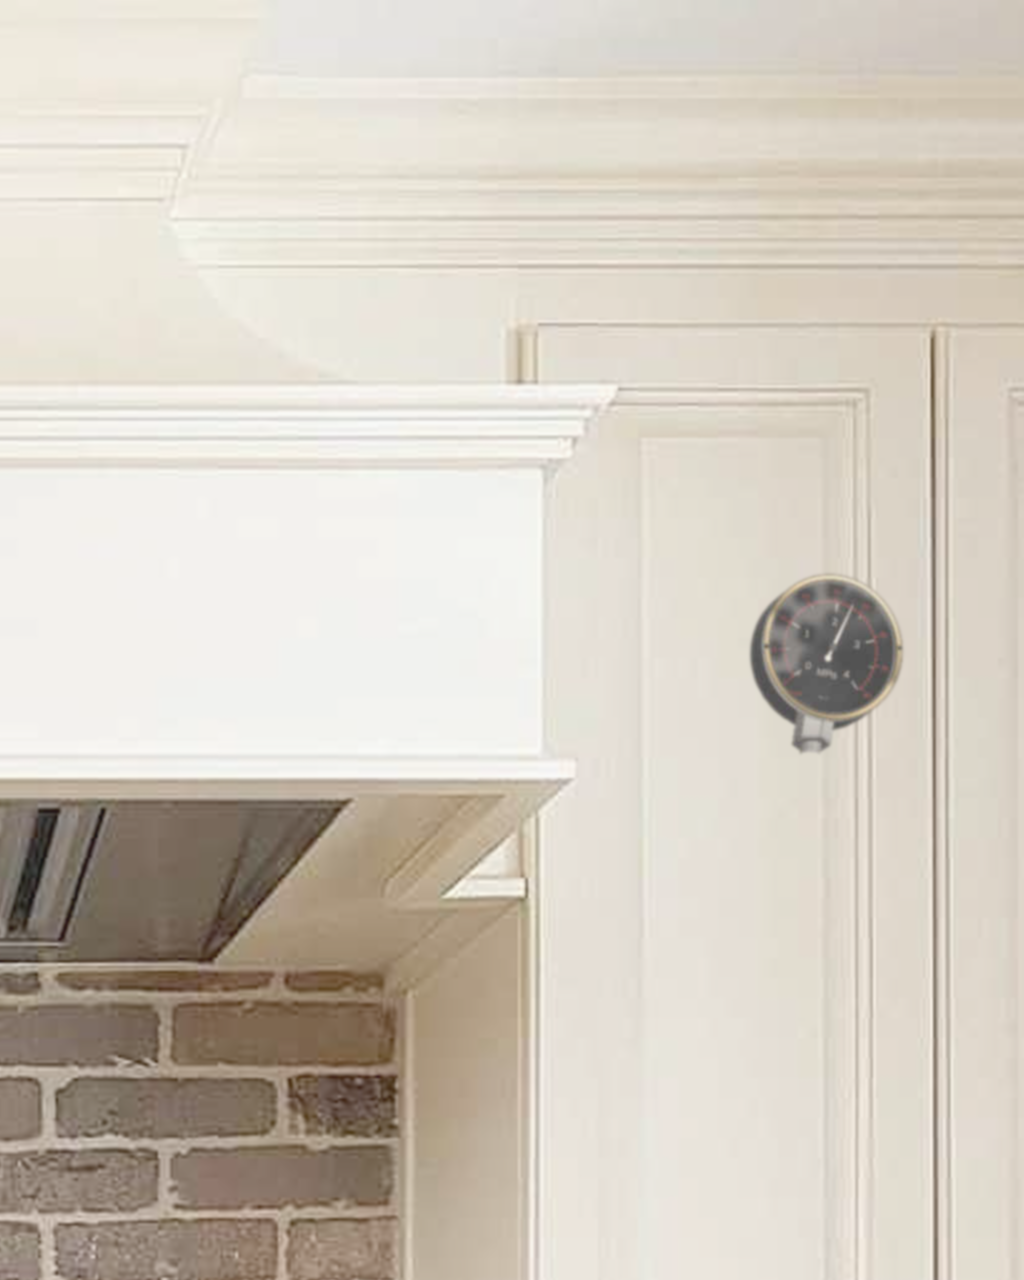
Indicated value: 2.25 MPa
